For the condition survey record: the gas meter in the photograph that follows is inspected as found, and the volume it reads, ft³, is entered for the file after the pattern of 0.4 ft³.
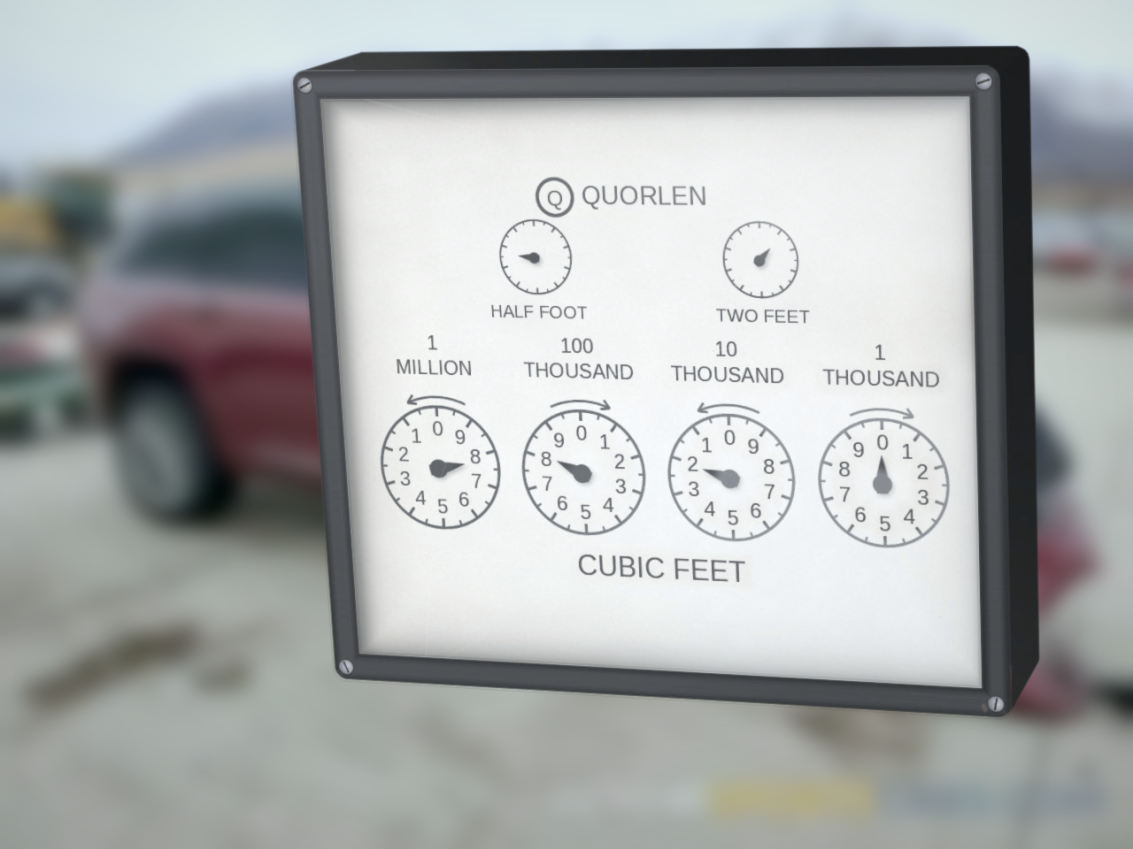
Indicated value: 782000 ft³
